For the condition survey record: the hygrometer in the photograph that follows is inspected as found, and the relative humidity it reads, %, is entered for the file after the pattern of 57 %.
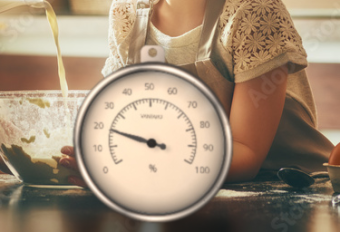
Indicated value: 20 %
